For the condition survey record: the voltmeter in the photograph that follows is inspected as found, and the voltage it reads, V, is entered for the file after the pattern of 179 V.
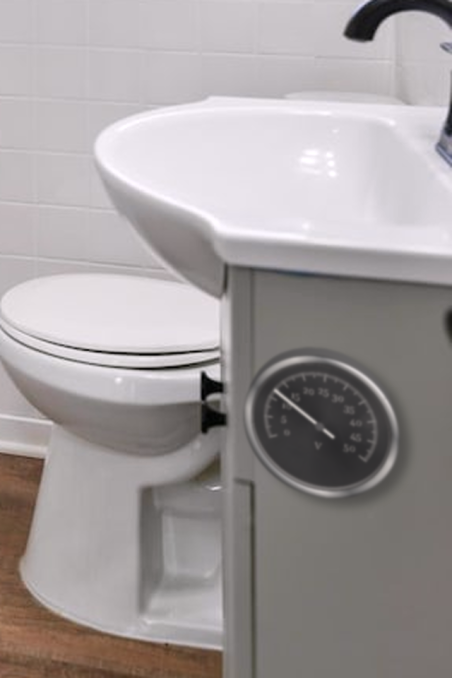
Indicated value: 12.5 V
